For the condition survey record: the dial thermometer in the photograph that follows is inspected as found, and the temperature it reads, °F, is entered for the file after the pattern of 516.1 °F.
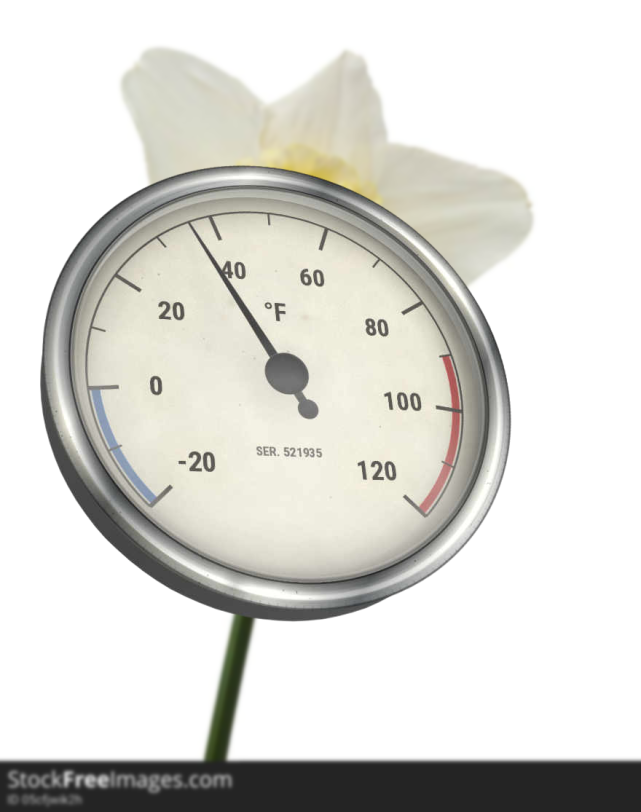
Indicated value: 35 °F
